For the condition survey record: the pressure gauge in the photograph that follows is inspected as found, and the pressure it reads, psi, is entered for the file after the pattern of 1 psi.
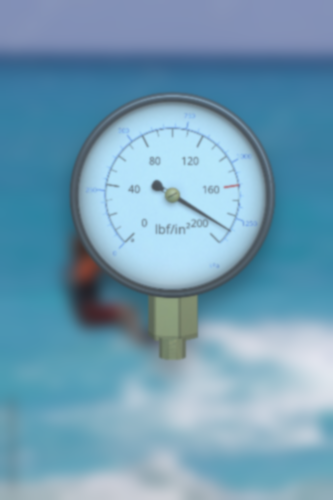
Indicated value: 190 psi
